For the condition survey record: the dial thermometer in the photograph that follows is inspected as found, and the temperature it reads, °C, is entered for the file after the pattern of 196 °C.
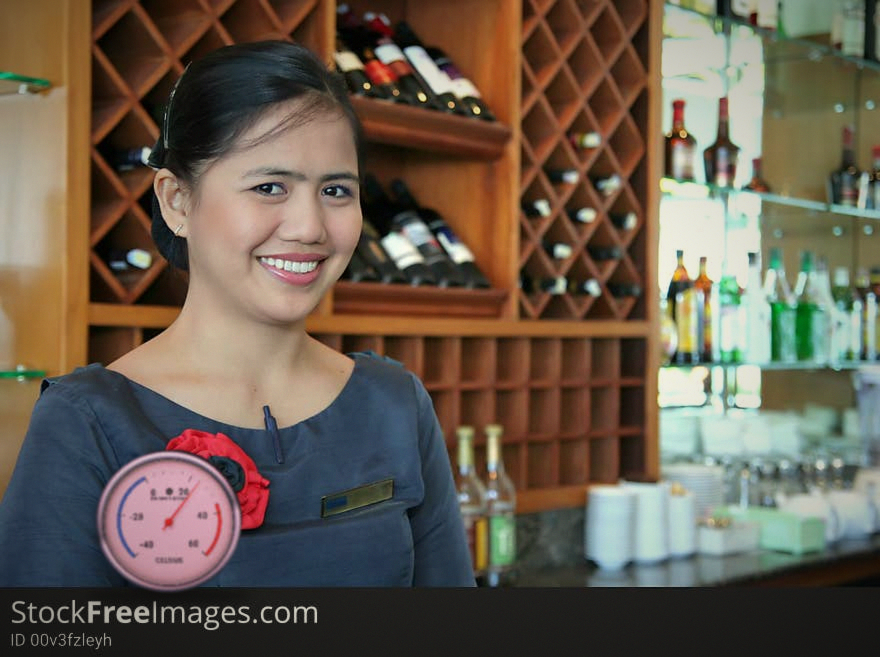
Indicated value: 24 °C
